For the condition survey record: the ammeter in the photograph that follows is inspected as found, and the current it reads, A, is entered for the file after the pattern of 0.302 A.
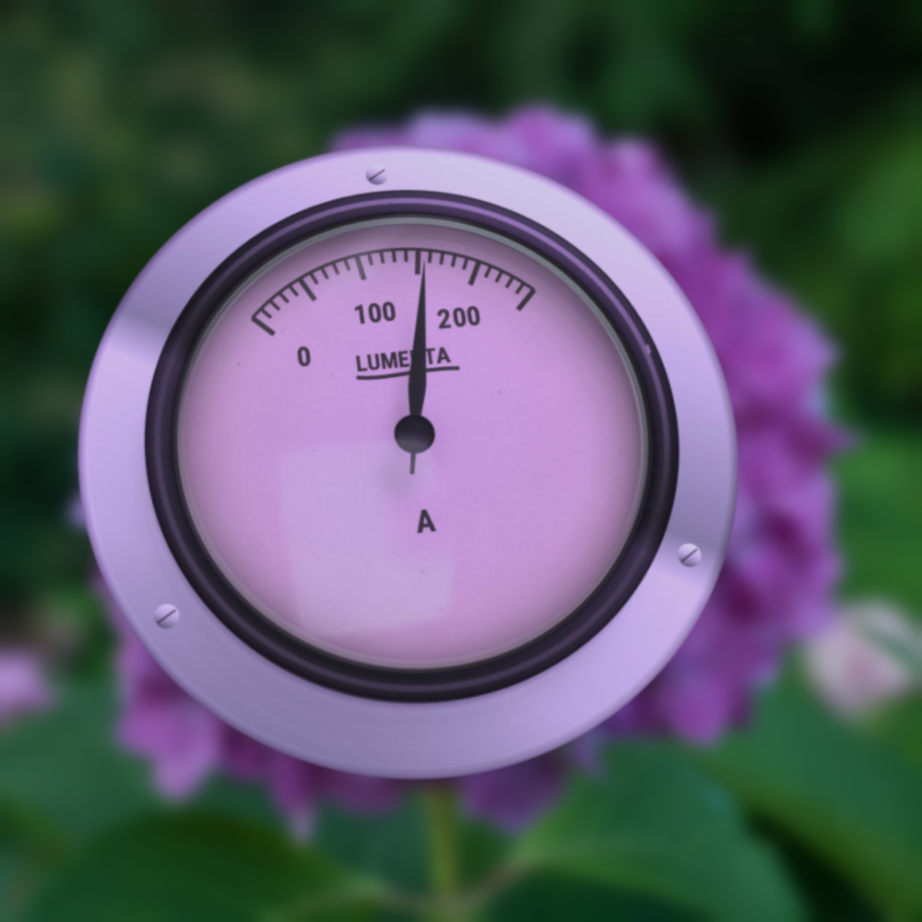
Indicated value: 155 A
